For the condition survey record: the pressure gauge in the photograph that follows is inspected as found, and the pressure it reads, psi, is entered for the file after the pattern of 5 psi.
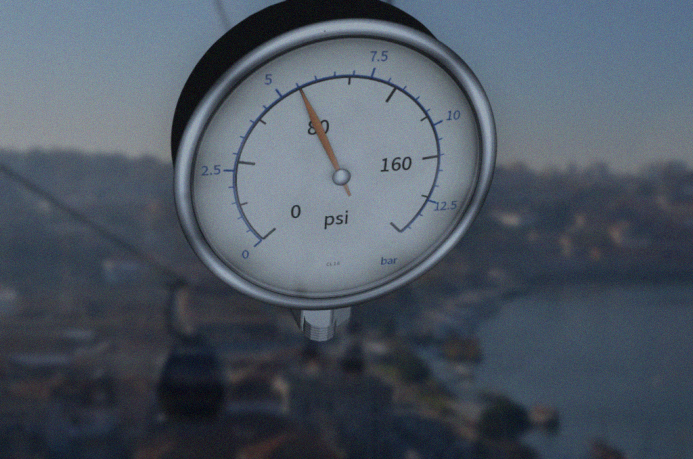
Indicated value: 80 psi
